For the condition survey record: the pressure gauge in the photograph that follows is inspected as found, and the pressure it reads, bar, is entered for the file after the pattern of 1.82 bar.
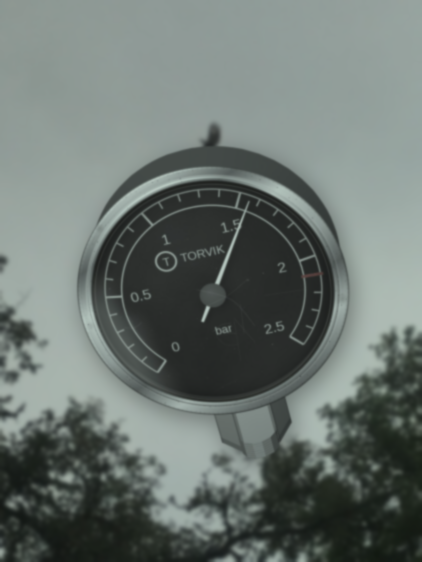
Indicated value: 1.55 bar
